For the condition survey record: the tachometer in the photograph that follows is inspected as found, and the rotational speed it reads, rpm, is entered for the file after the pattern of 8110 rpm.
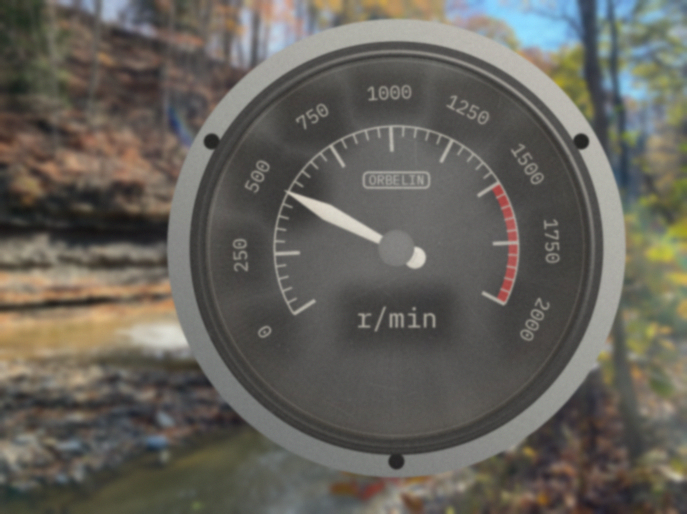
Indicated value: 500 rpm
